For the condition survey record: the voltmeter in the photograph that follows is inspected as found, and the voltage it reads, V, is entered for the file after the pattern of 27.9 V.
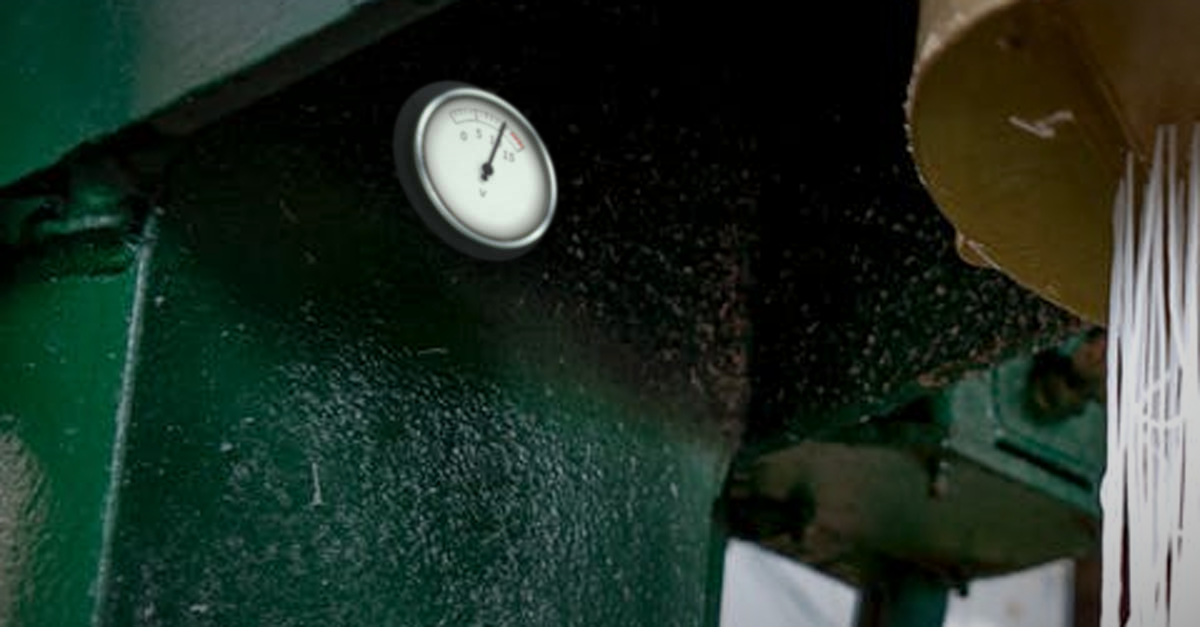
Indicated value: 10 V
